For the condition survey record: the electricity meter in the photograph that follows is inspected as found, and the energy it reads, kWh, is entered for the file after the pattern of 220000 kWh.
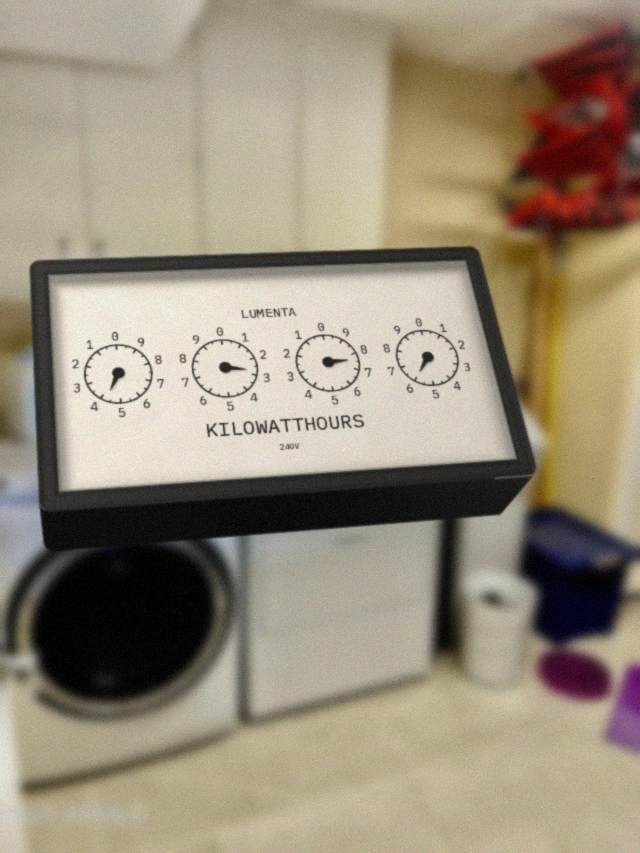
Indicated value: 4276 kWh
